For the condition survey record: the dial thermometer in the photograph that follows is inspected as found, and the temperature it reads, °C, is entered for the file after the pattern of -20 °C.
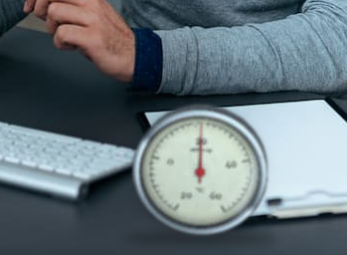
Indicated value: 20 °C
